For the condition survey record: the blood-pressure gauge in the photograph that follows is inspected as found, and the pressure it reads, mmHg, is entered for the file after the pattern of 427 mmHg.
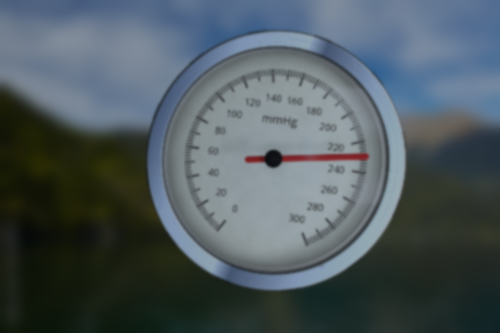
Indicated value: 230 mmHg
